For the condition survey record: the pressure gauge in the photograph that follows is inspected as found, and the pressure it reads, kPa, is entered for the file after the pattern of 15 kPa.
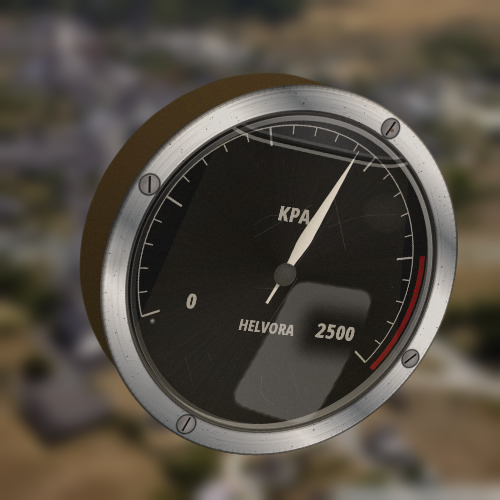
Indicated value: 1400 kPa
